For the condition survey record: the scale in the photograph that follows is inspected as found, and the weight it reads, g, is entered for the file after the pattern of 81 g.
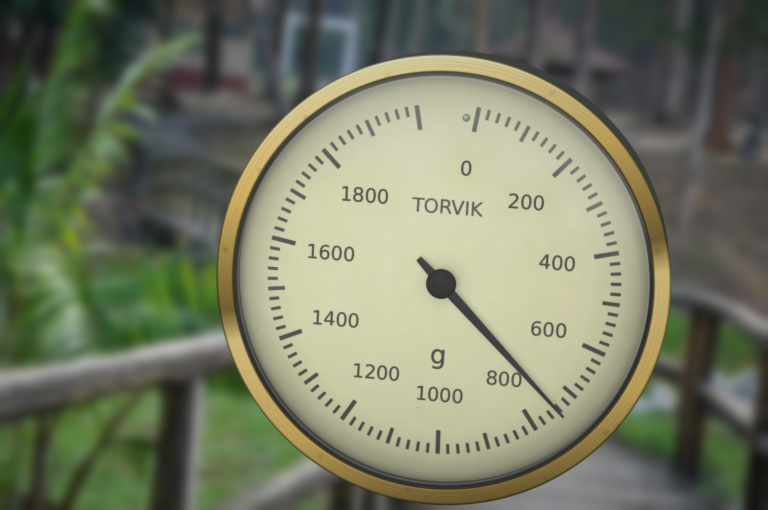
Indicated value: 740 g
